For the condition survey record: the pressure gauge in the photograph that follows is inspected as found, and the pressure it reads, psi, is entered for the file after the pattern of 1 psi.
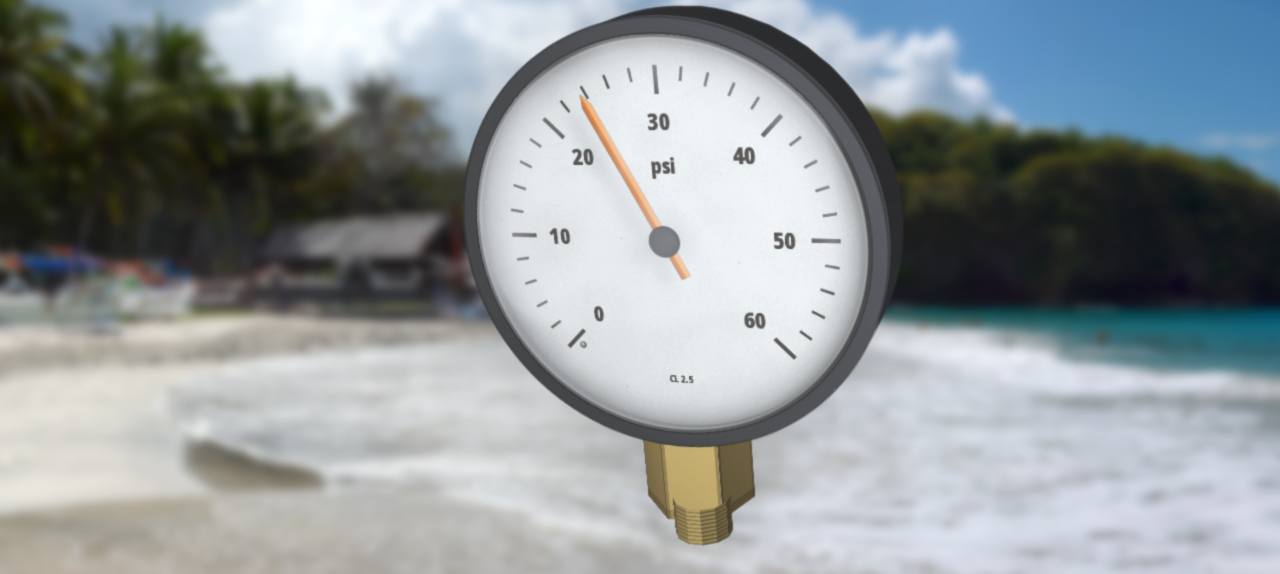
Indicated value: 24 psi
